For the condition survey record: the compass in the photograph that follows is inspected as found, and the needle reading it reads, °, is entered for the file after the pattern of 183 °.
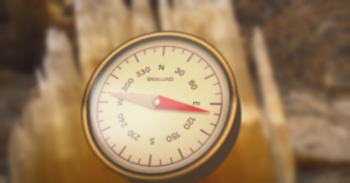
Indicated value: 100 °
